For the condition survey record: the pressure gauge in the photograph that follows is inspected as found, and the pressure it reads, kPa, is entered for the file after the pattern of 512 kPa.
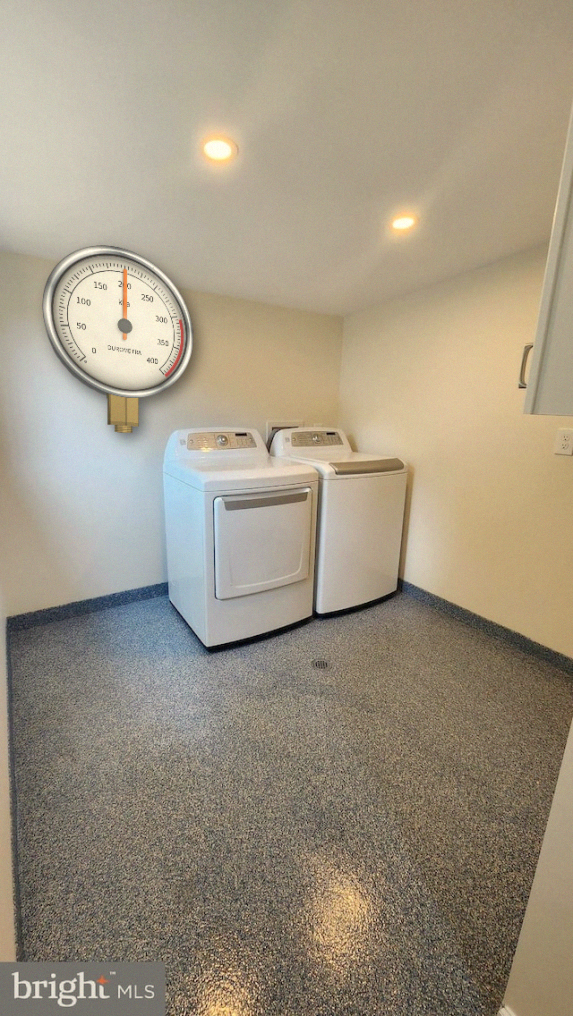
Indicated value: 200 kPa
